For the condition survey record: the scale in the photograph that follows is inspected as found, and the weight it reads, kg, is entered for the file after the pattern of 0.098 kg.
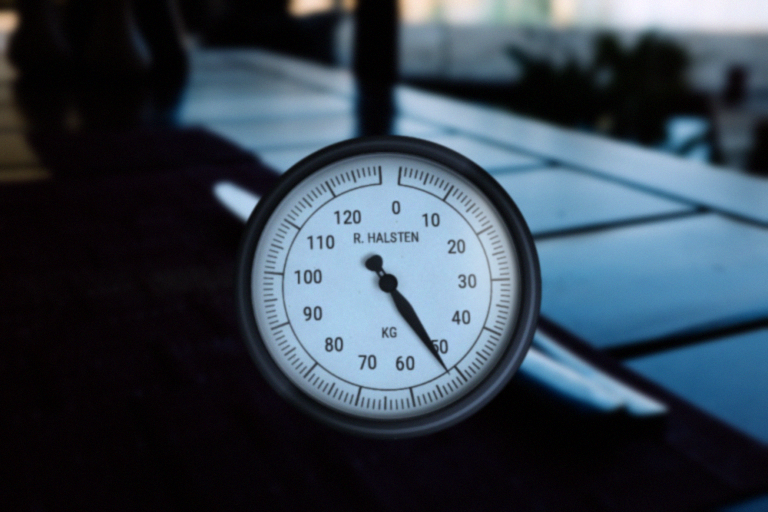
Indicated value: 52 kg
